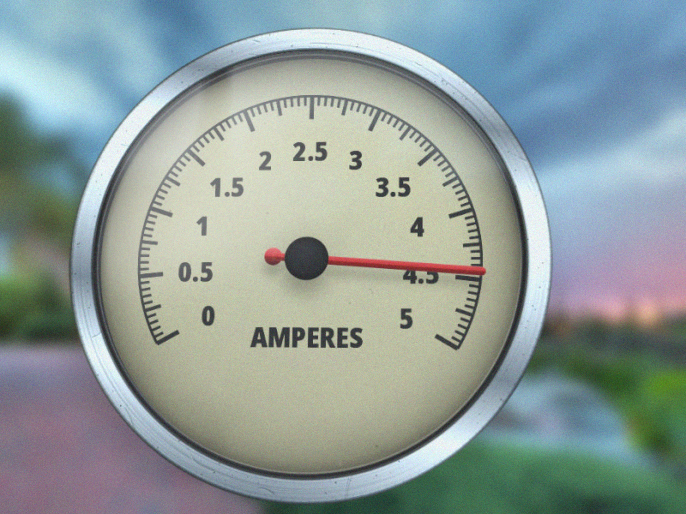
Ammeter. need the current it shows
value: 4.45 A
